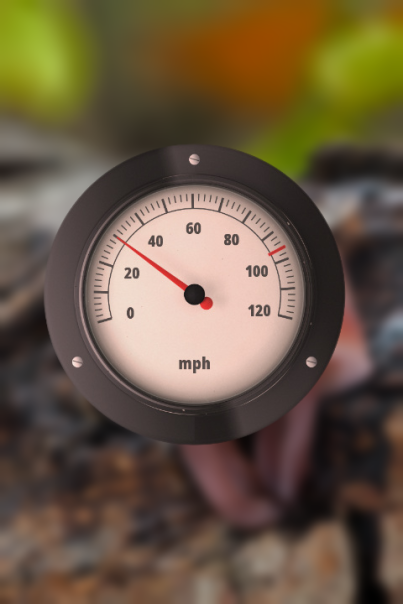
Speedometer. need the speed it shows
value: 30 mph
